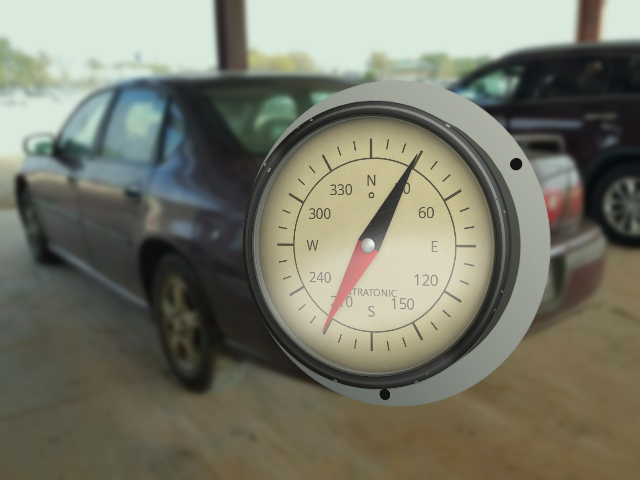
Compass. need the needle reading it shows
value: 210 °
